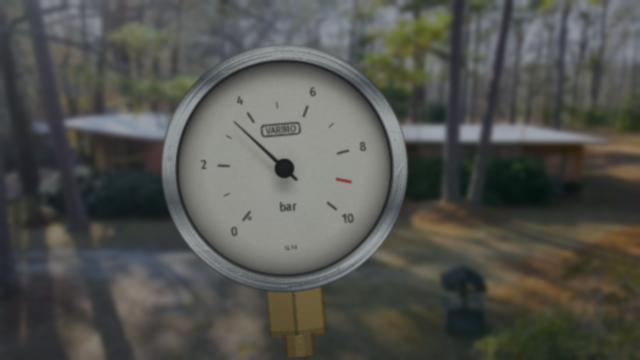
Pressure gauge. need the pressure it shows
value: 3.5 bar
